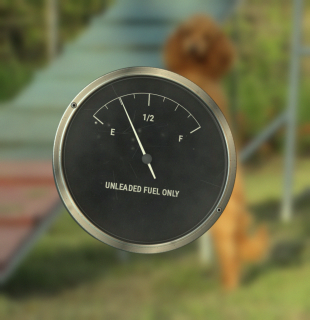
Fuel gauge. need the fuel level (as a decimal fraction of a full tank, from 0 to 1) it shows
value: 0.25
